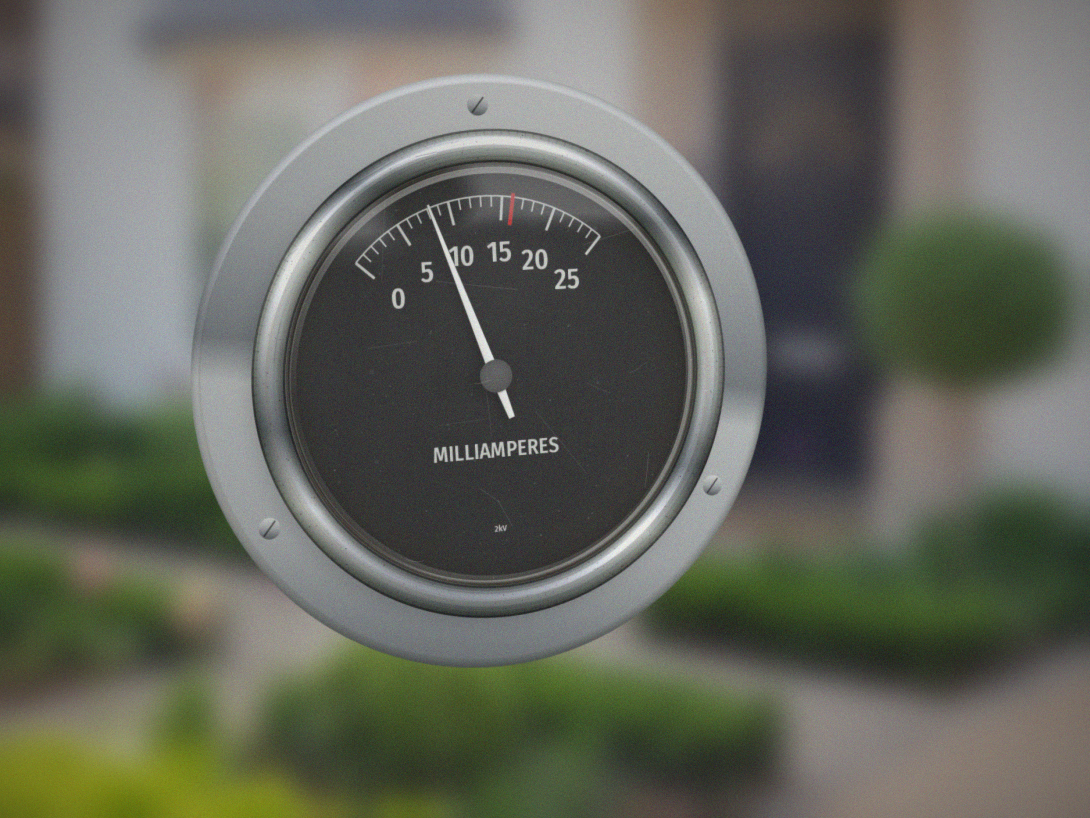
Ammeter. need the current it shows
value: 8 mA
